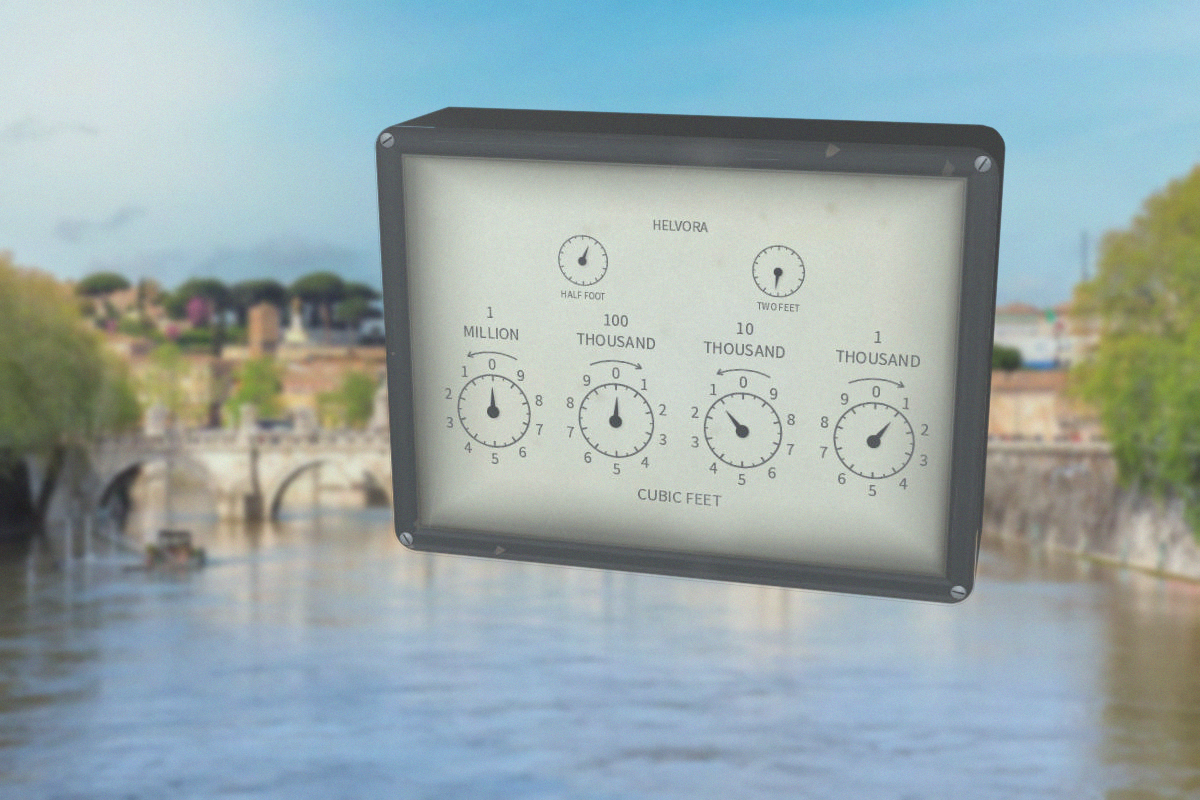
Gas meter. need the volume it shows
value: 1100 ft³
